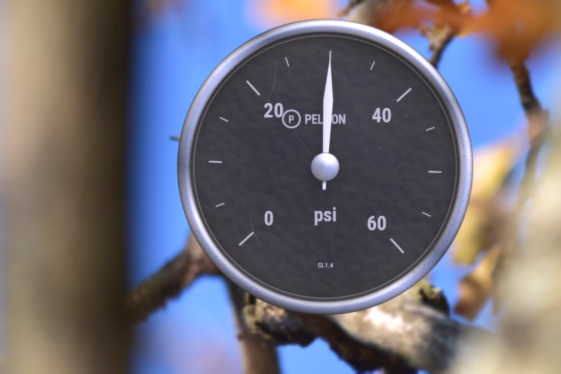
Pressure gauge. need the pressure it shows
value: 30 psi
